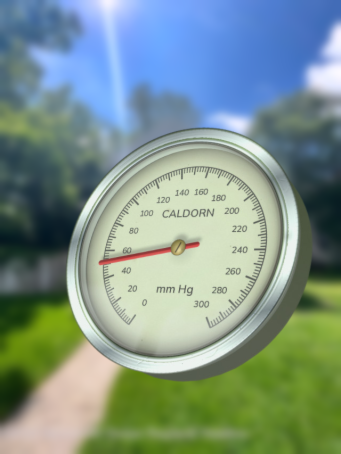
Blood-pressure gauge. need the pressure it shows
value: 50 mmHg
